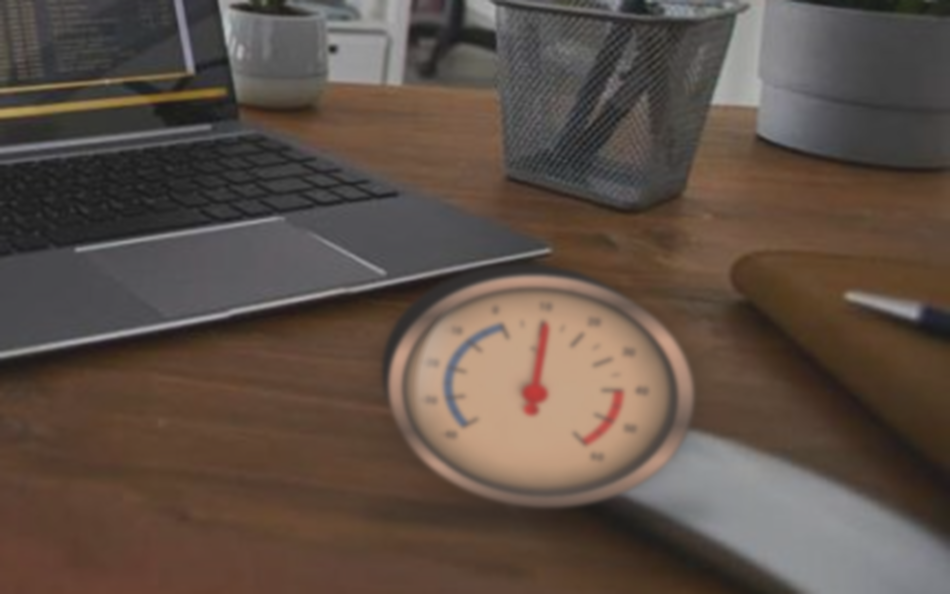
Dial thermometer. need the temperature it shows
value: 10 °C
